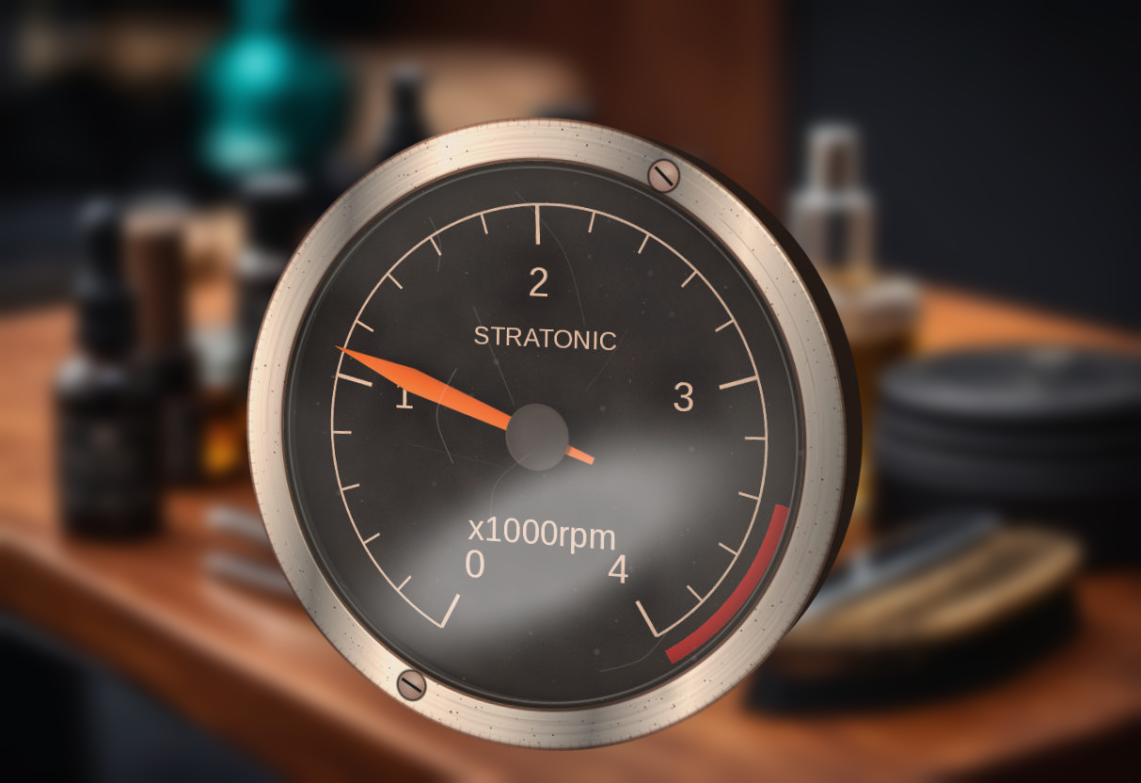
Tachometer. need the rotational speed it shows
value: 1100 rpm
